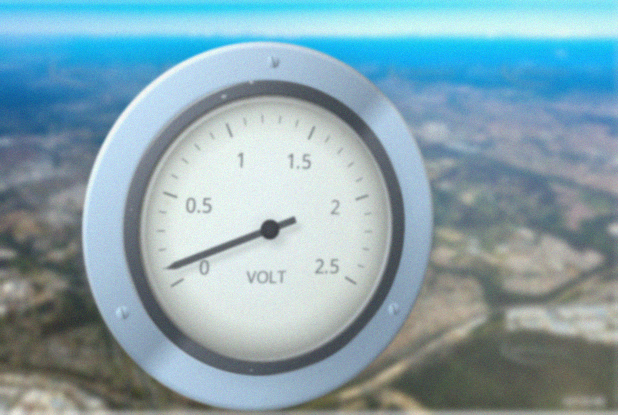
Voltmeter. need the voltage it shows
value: 0.1 V
